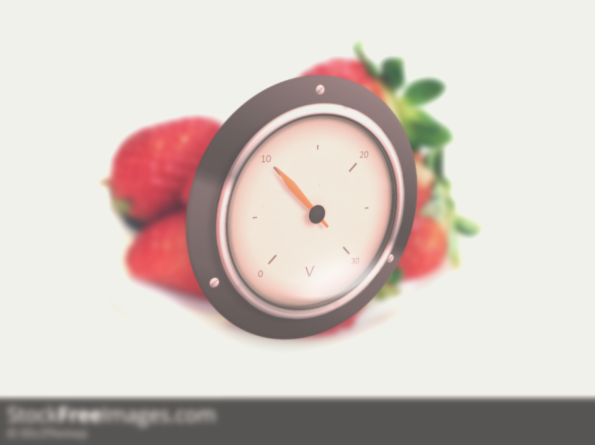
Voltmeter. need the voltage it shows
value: 10 V
